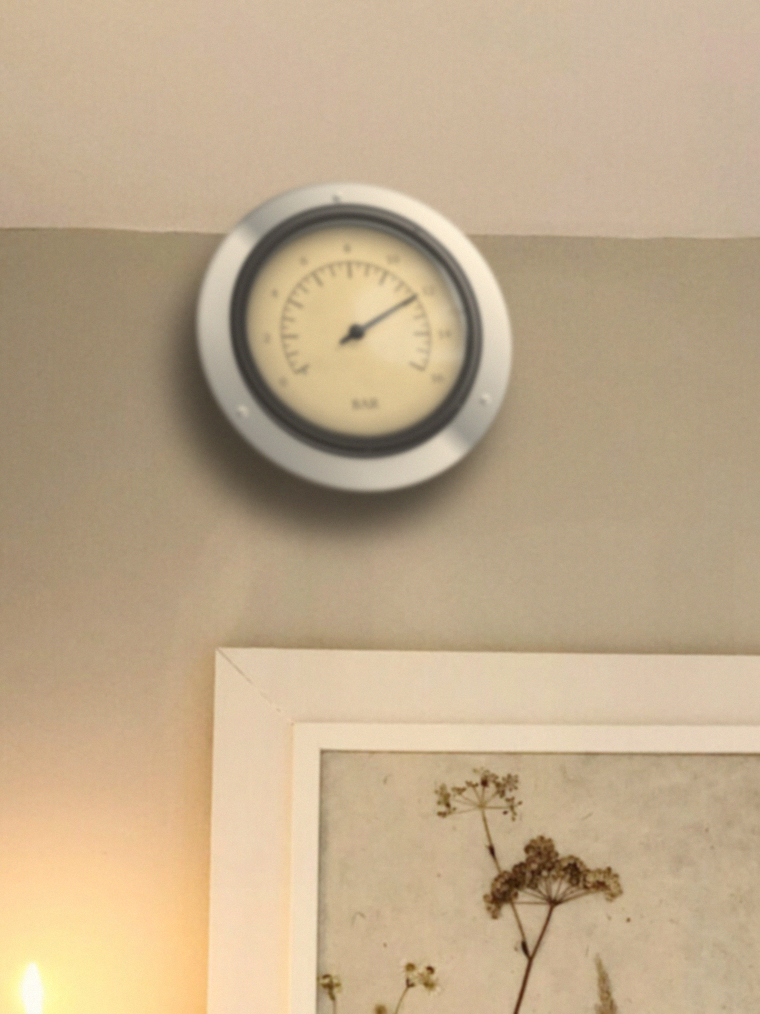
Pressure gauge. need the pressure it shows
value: 12 bar
